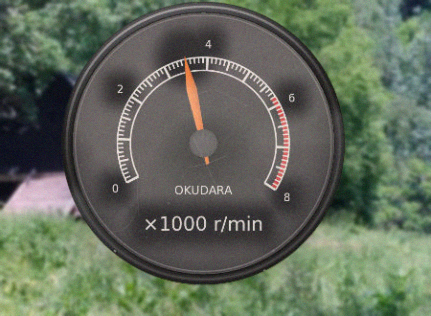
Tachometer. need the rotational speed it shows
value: 3500 rpm
